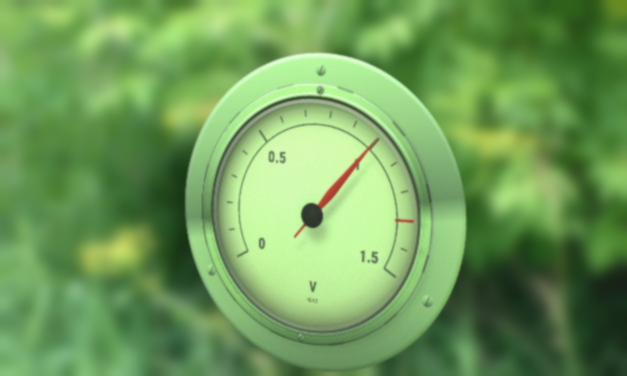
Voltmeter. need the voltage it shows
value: 1 V
